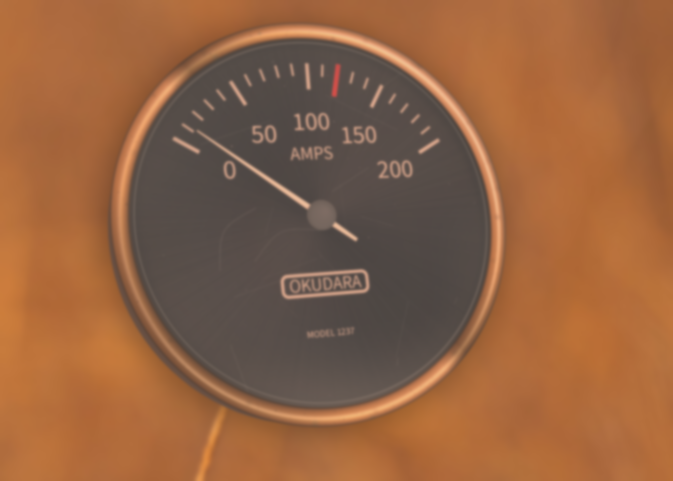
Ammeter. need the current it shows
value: 10 A
